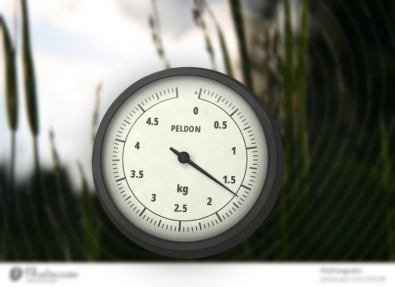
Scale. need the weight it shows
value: 1.65 kg
